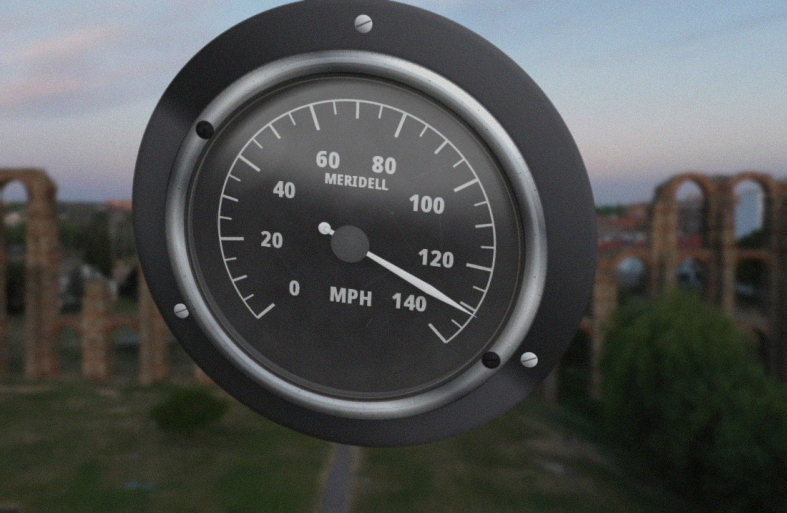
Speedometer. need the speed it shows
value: 130 mph
